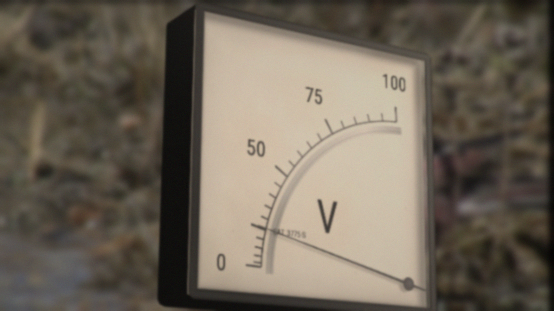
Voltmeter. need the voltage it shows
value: 25 V
